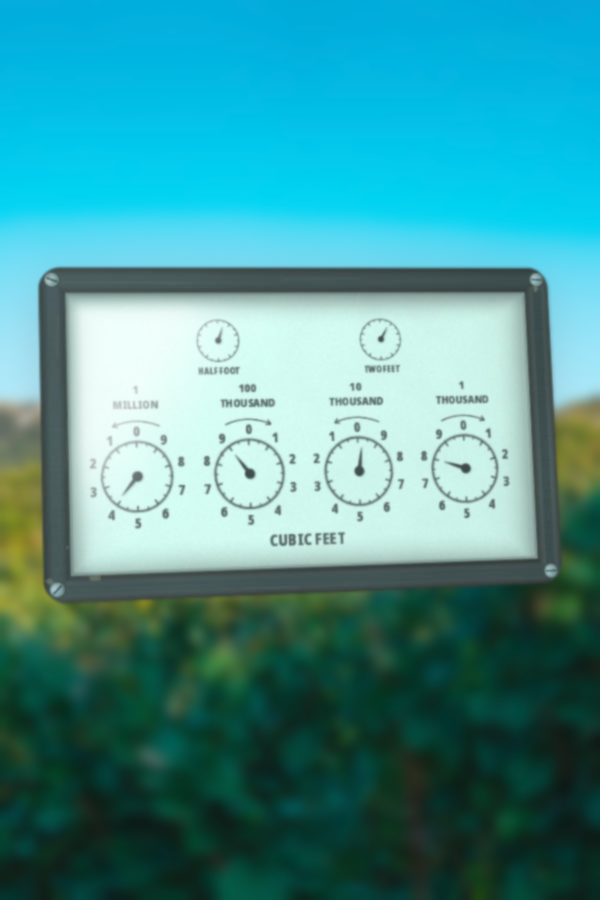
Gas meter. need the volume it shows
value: 389800 ft³
